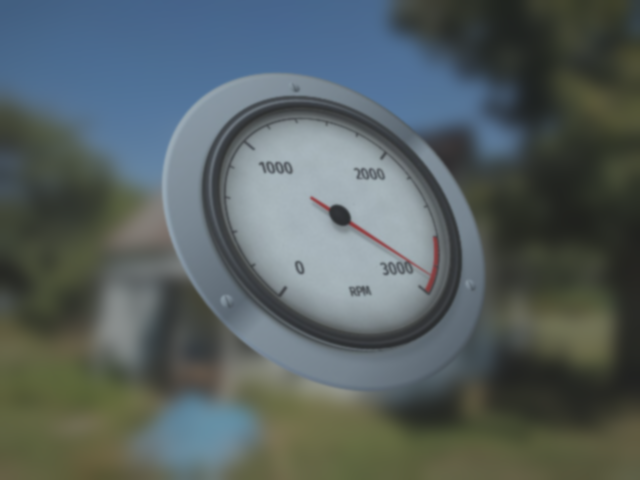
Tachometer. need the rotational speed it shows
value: 2900 rpm
